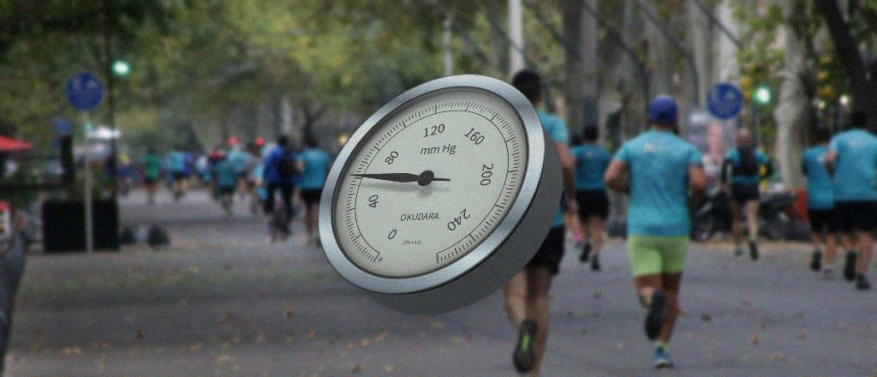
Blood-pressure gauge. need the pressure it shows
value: 60 mmHg
